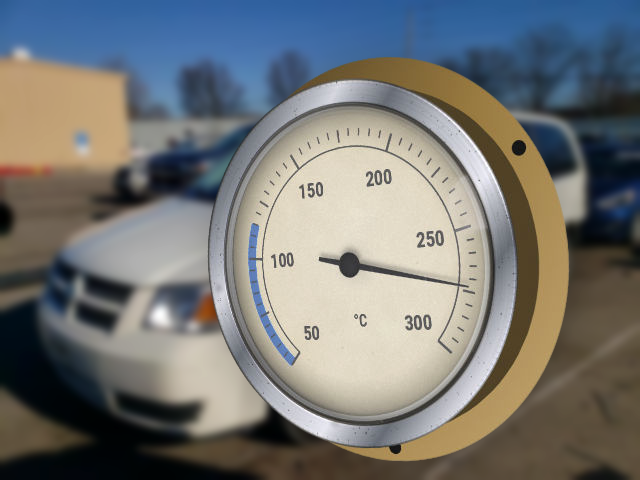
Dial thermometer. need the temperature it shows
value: 272.5 °C
